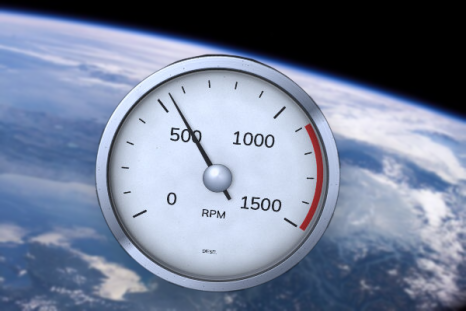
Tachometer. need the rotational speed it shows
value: 550 rpm
